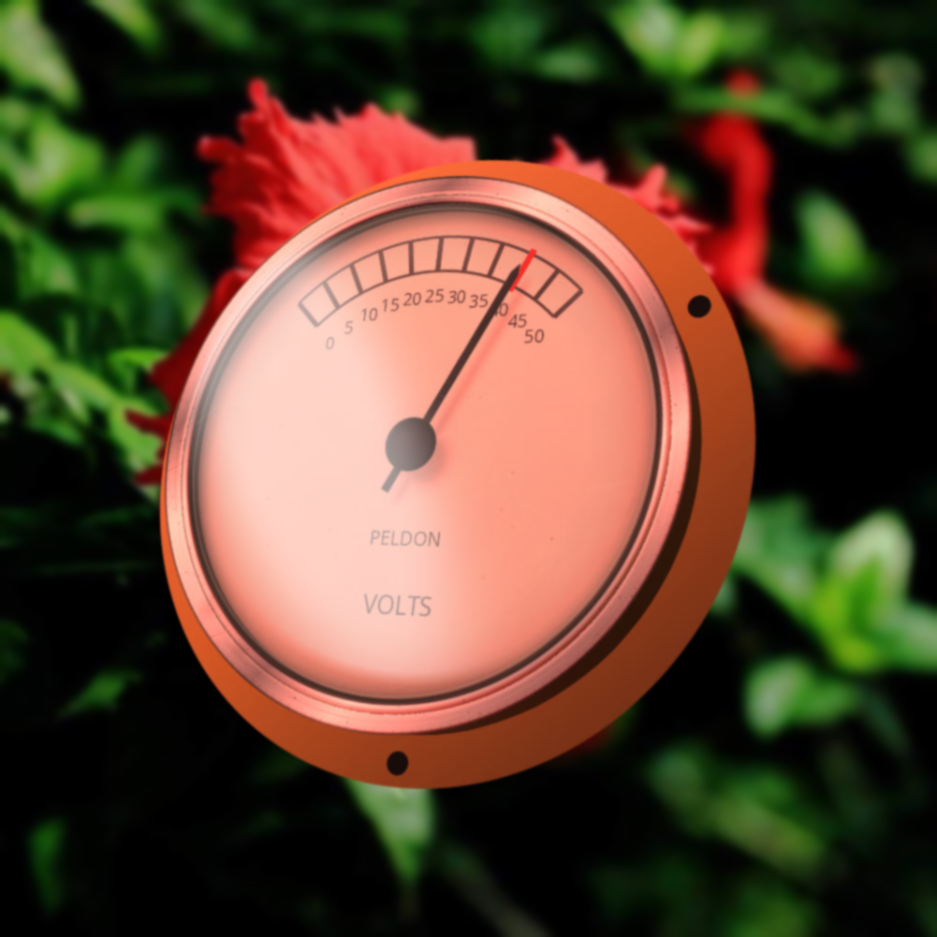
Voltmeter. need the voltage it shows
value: 40 V
